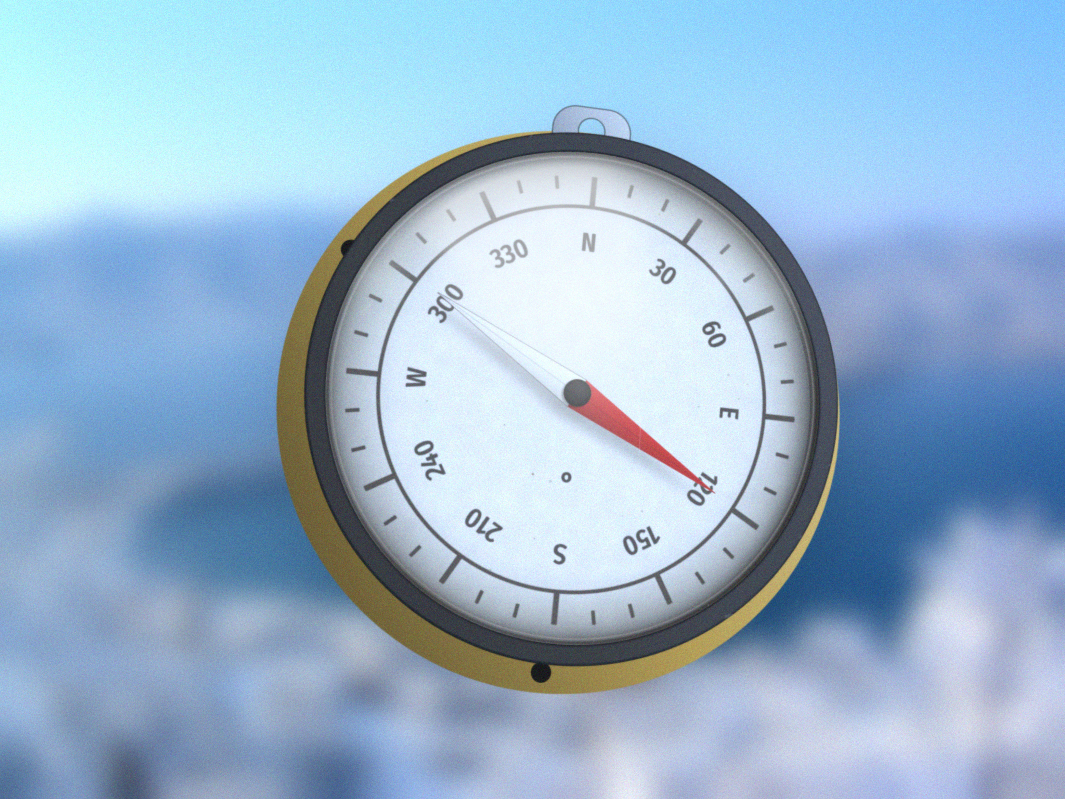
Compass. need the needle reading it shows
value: 120 °
